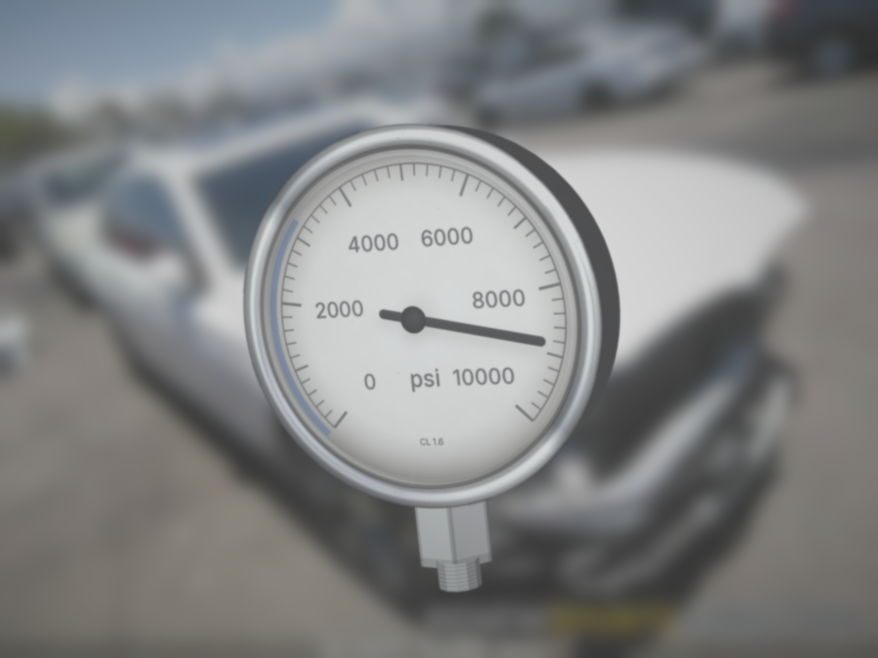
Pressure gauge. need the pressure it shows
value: 8800 psi
